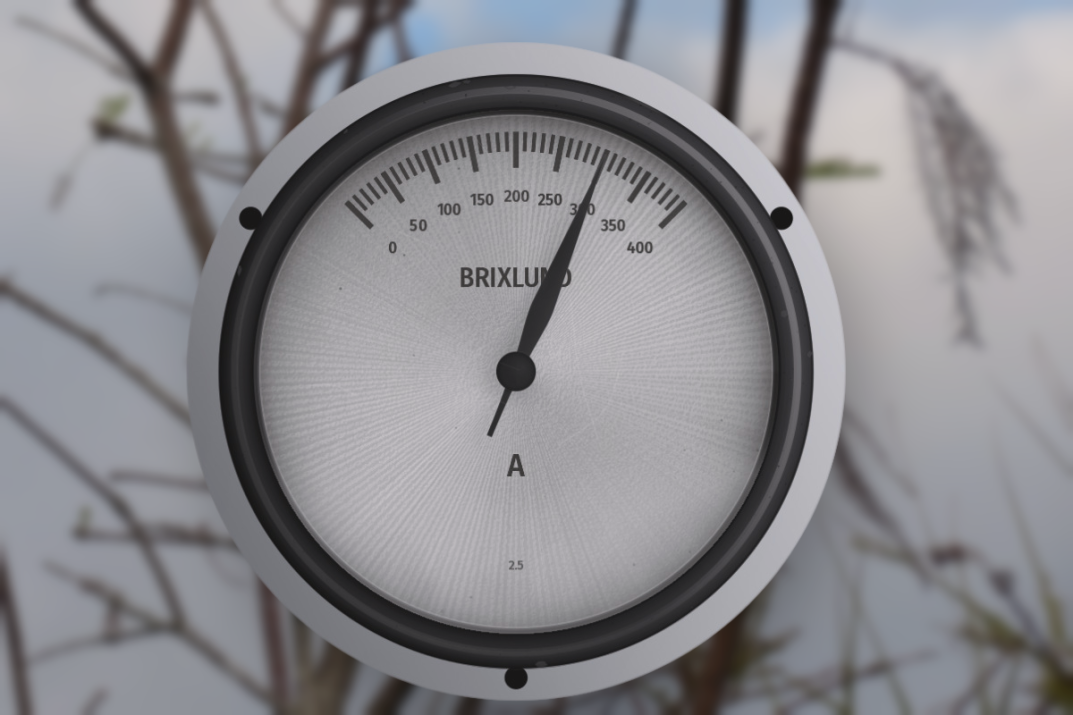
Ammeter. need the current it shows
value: 300 A
